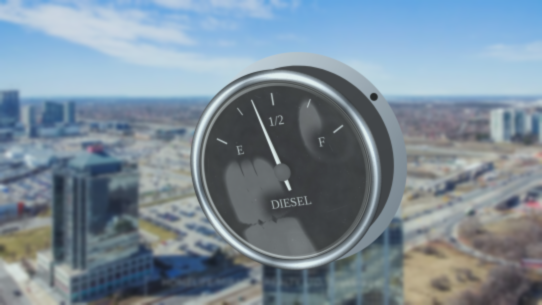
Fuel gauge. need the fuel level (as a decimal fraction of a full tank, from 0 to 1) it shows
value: 0.375
